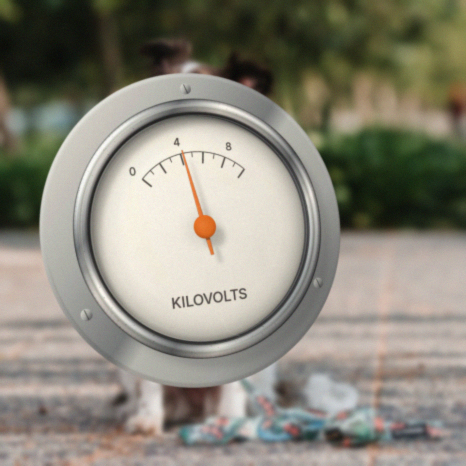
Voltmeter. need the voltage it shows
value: 4 kV
